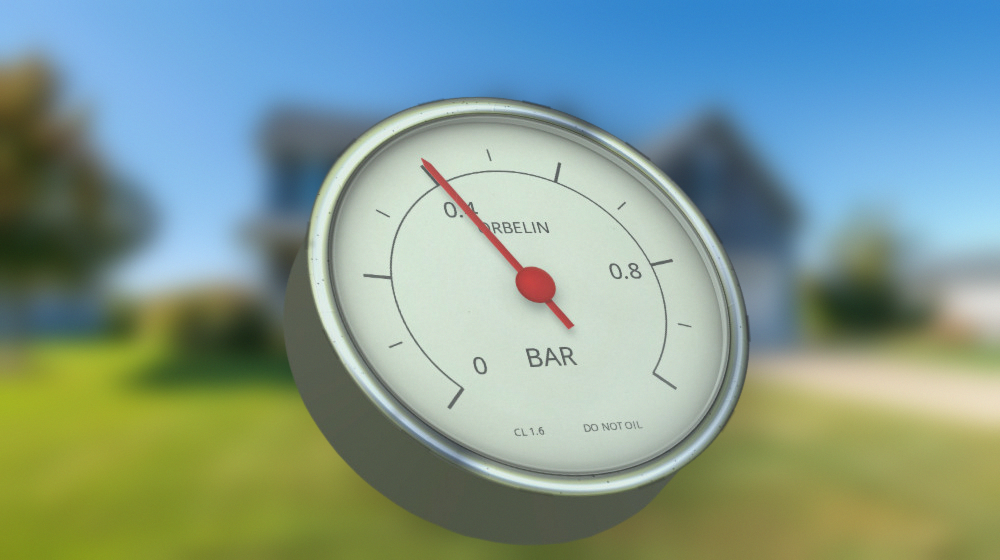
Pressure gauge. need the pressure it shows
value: 0.4 bar
